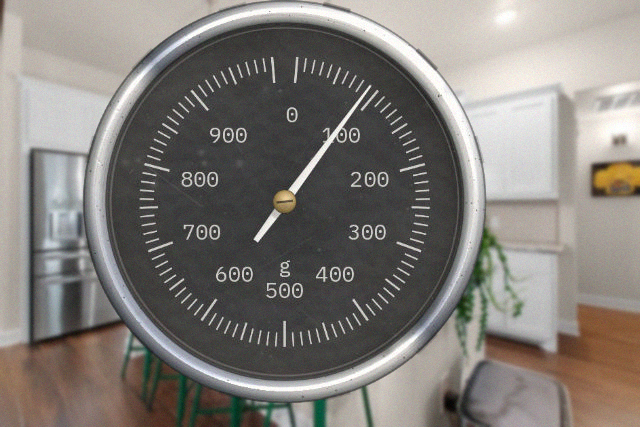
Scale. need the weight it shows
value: 90 g
